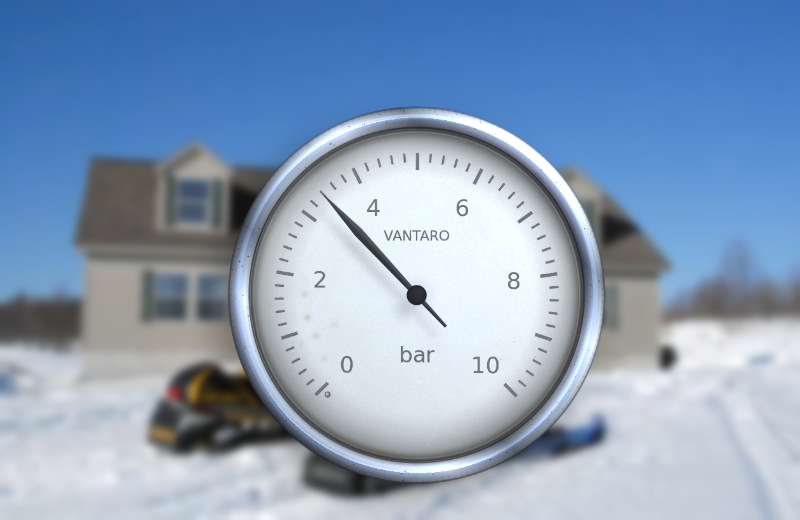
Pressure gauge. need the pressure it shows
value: 3.4 bar
